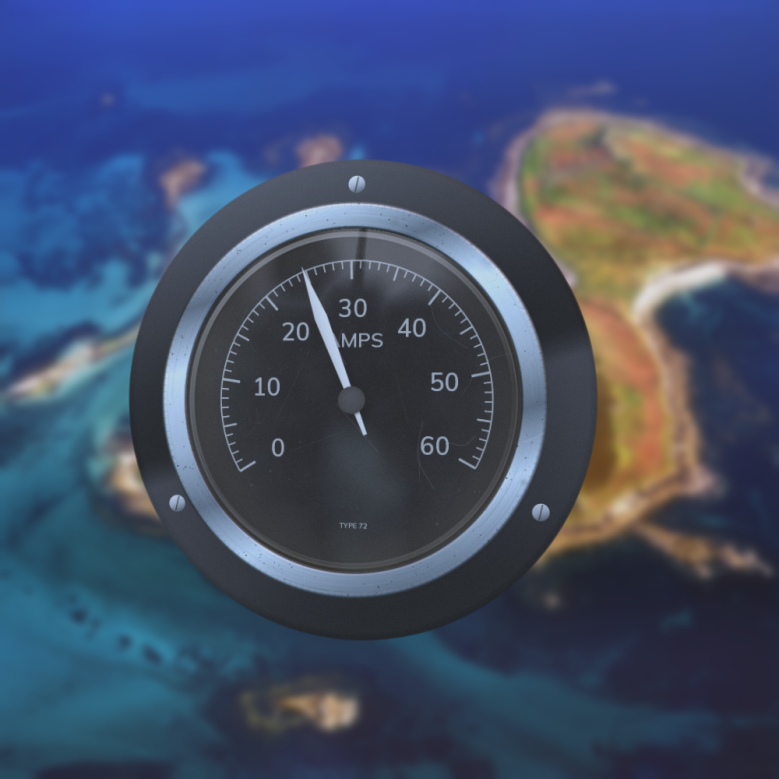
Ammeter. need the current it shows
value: 25 A
